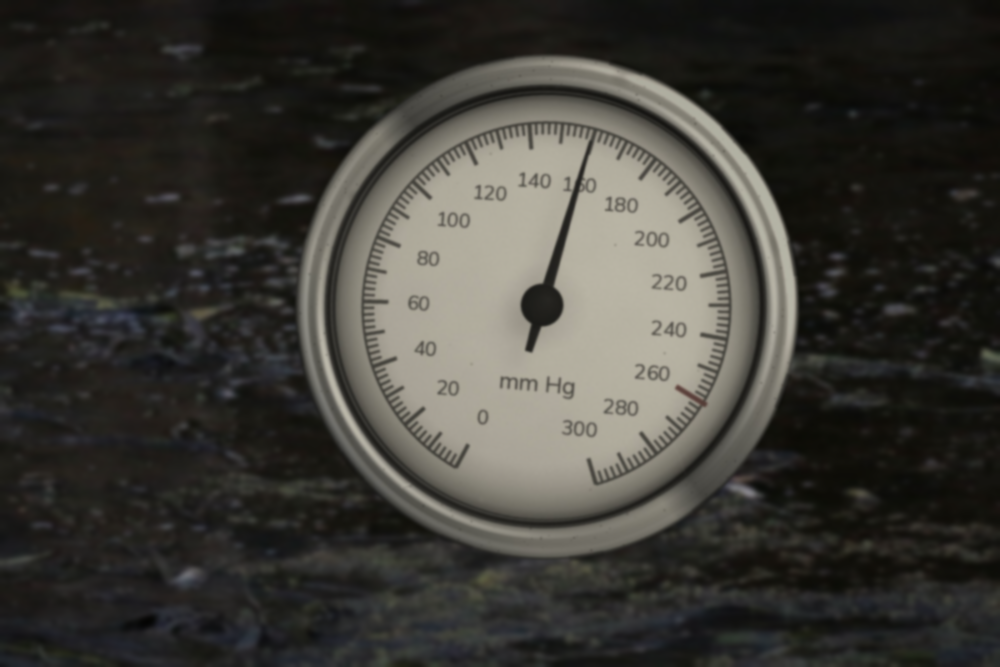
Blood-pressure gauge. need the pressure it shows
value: 160 mmHg
